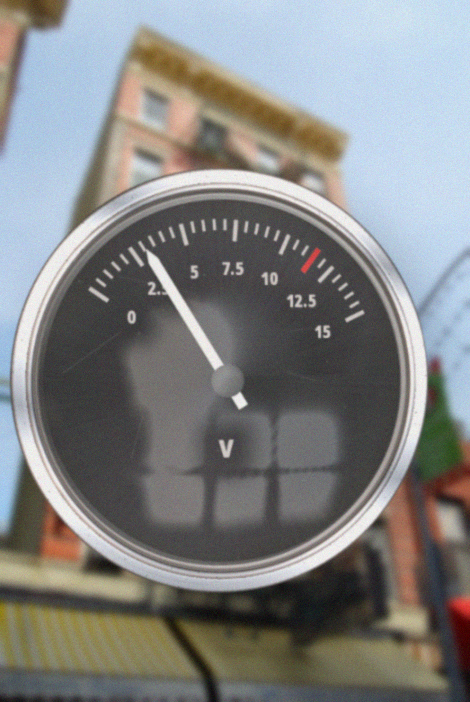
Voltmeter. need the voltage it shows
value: 3 V
